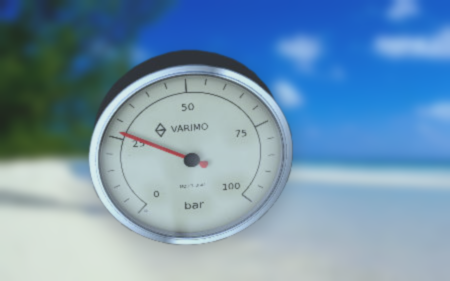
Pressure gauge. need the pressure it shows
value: 27.5 bar
